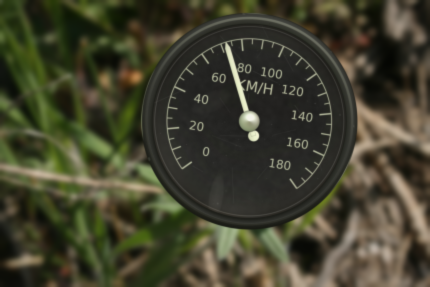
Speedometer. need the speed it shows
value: 72.5 km/h
